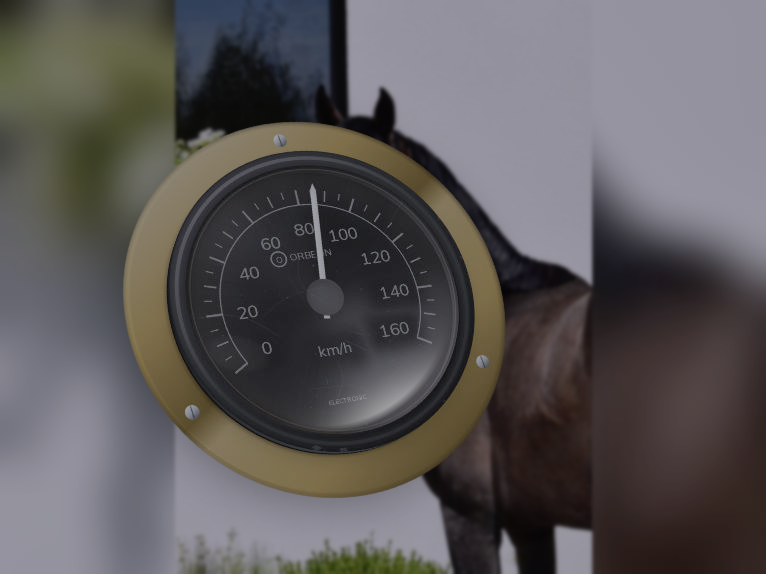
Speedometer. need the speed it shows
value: 85 km/h
